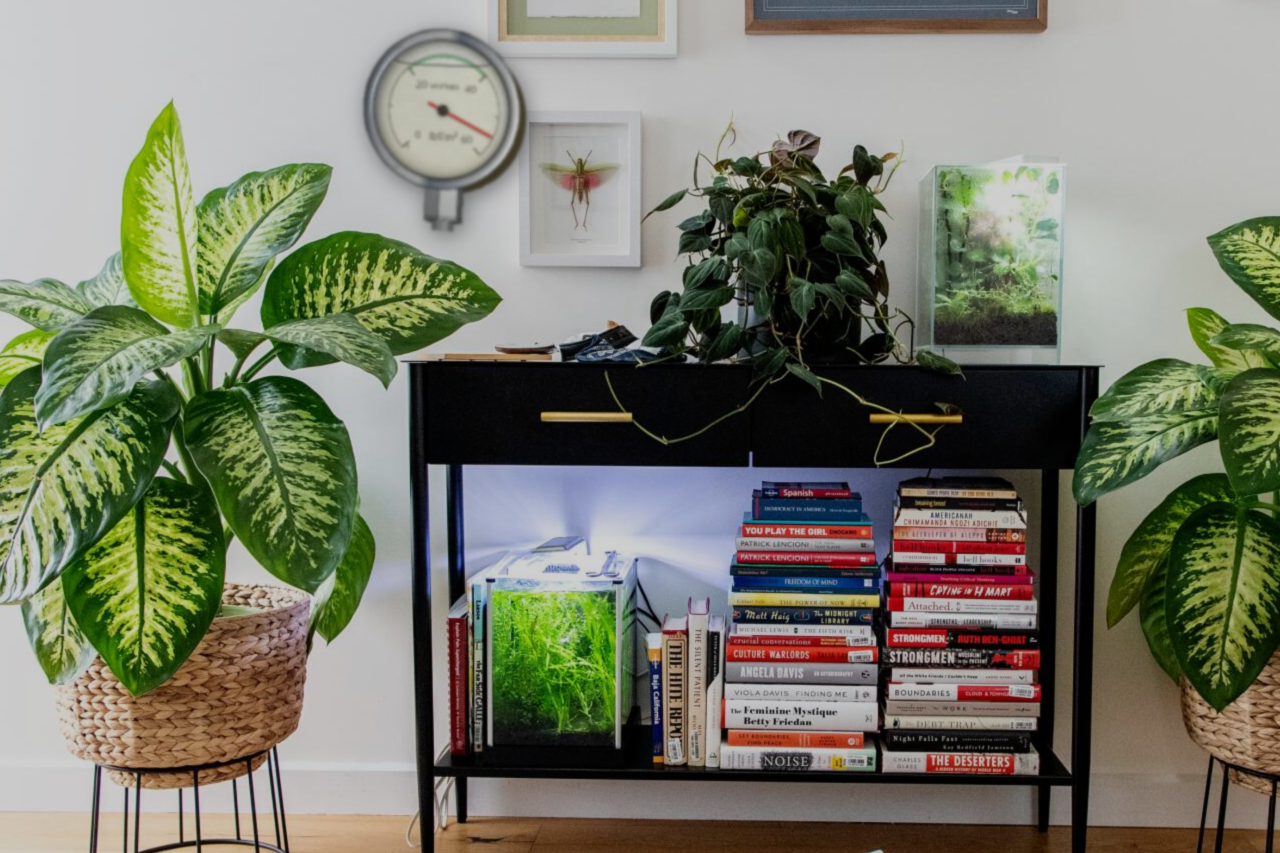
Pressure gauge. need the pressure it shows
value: 55 psi
